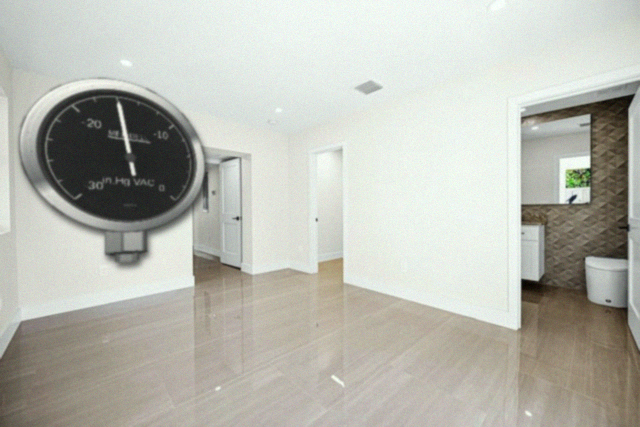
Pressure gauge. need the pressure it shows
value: -16 inHg
